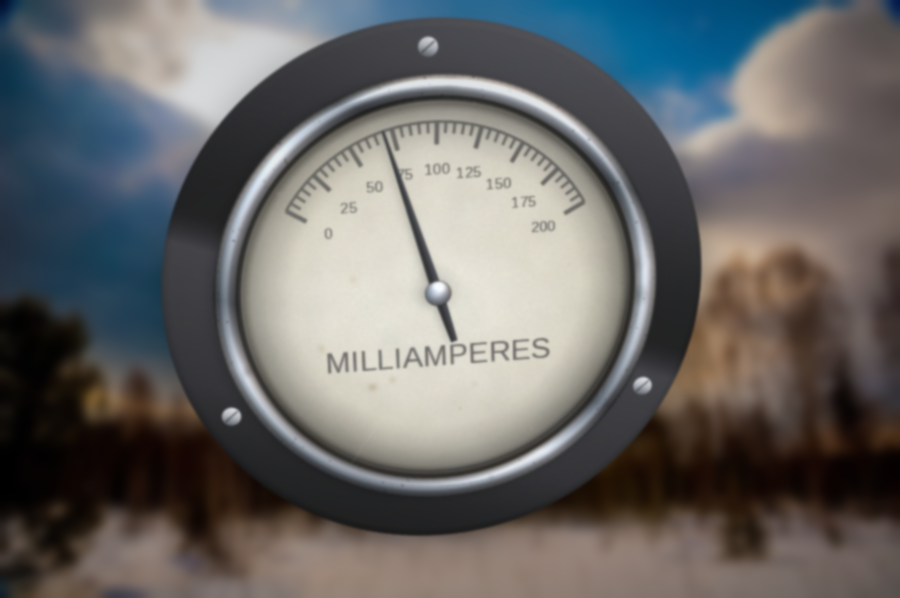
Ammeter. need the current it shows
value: 70 mA
